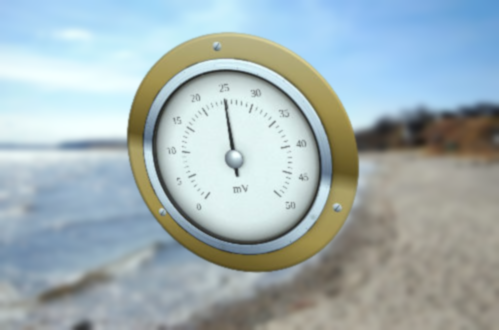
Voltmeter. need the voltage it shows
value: 25 mV
